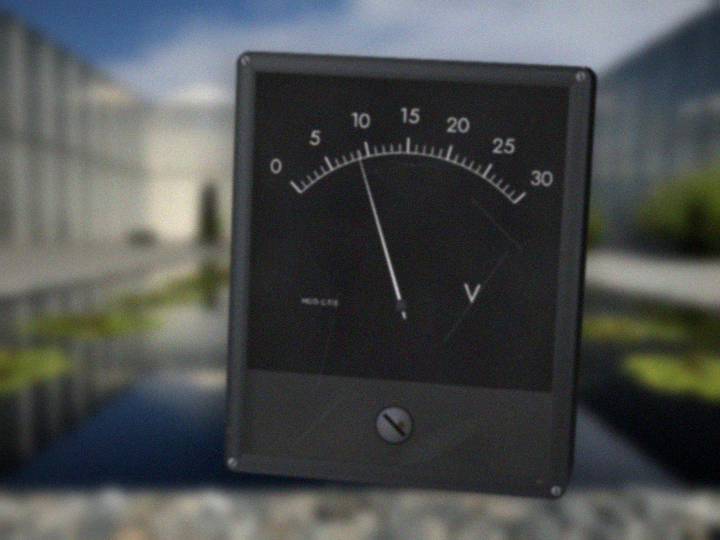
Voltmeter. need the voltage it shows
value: 9 V
